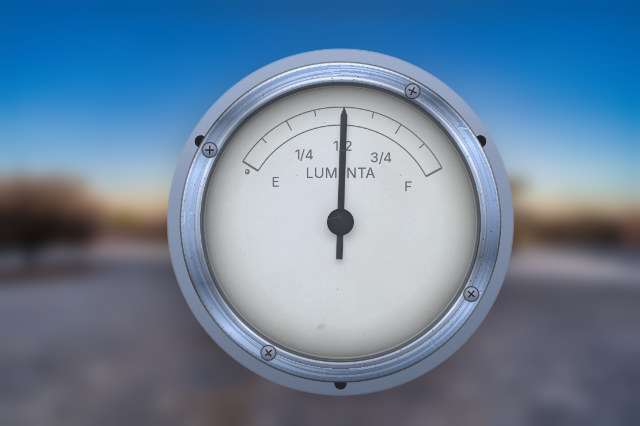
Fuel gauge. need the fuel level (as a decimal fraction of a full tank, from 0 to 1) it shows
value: 0.5
